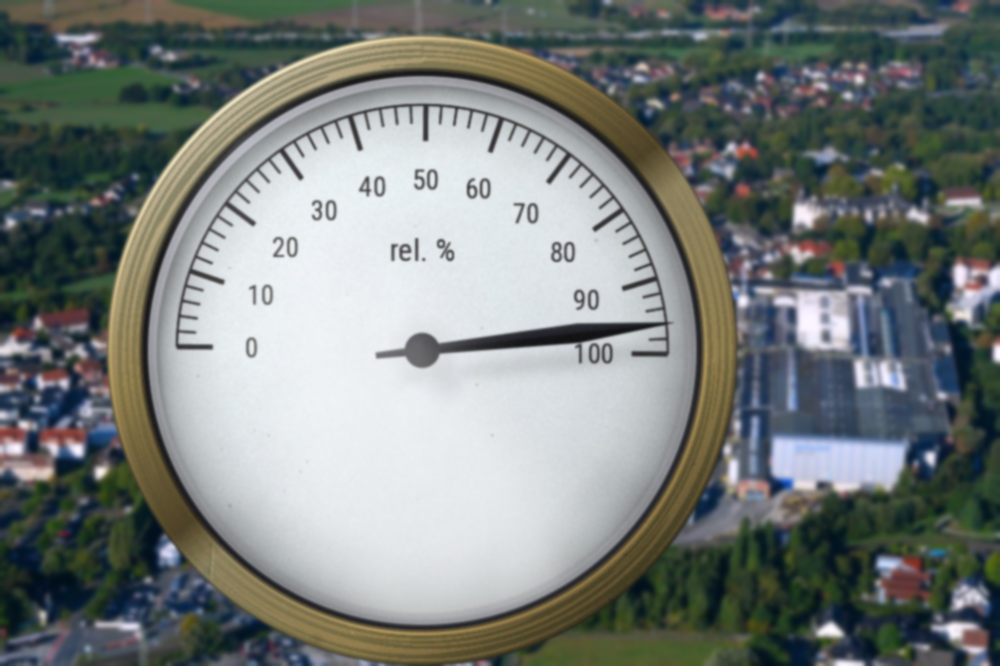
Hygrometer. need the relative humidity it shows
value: 96 %
